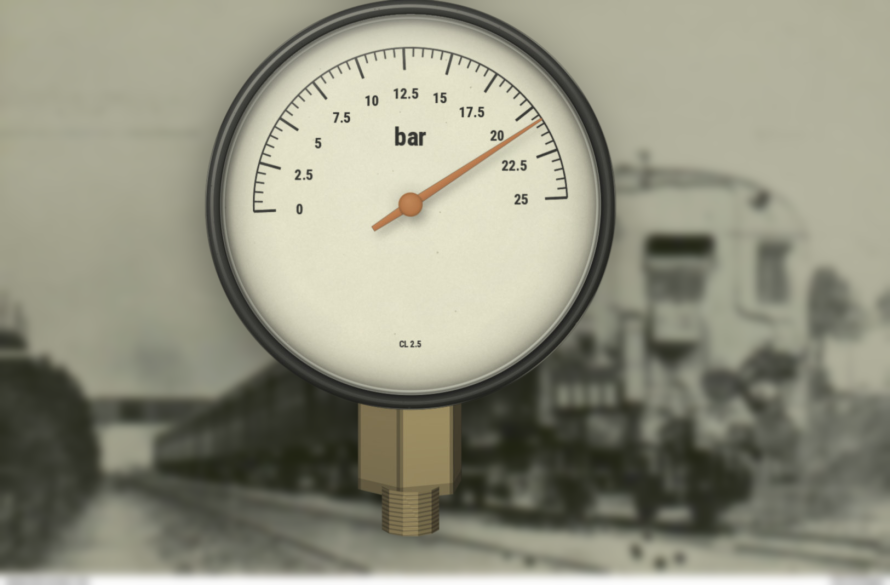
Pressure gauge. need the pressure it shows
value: 20.75 bar
